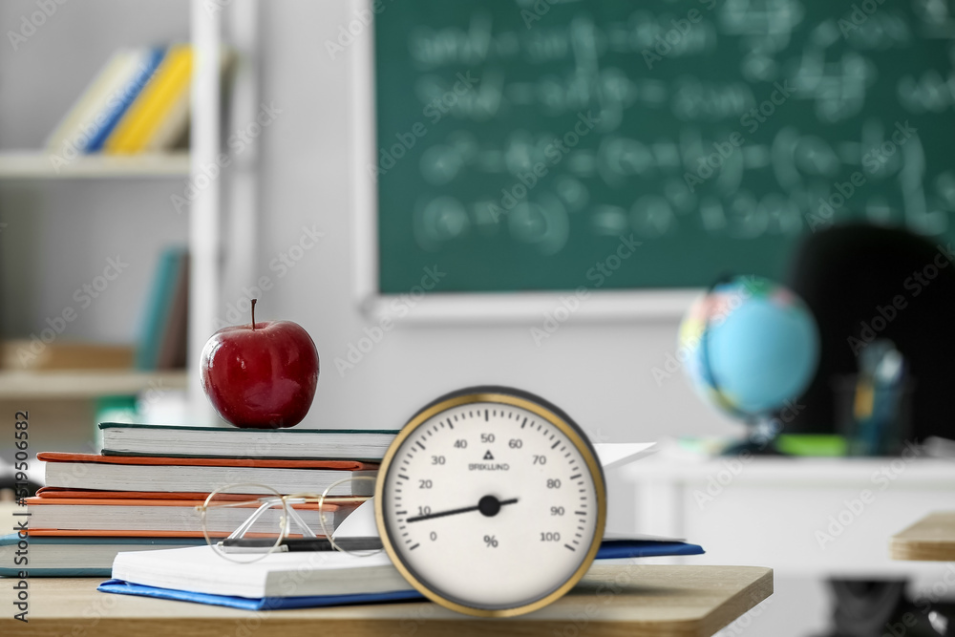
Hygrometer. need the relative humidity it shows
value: 8 %
